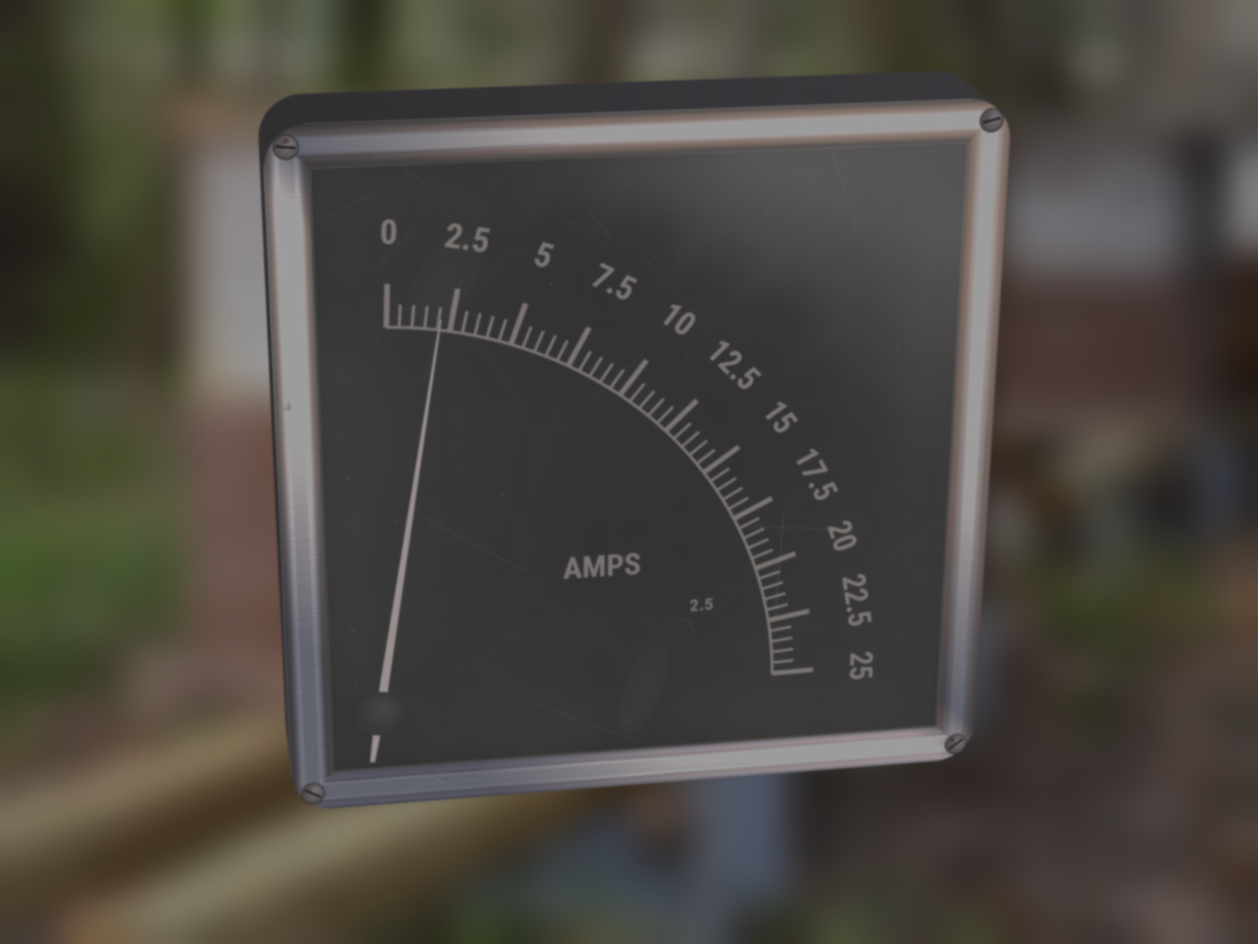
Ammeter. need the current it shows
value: 2 A
